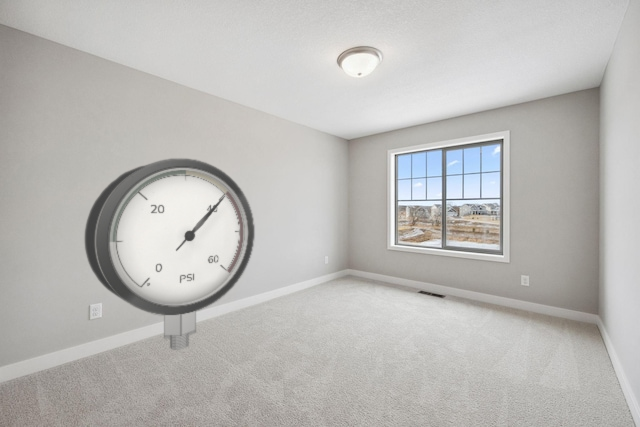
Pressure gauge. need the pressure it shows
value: 40 psi
